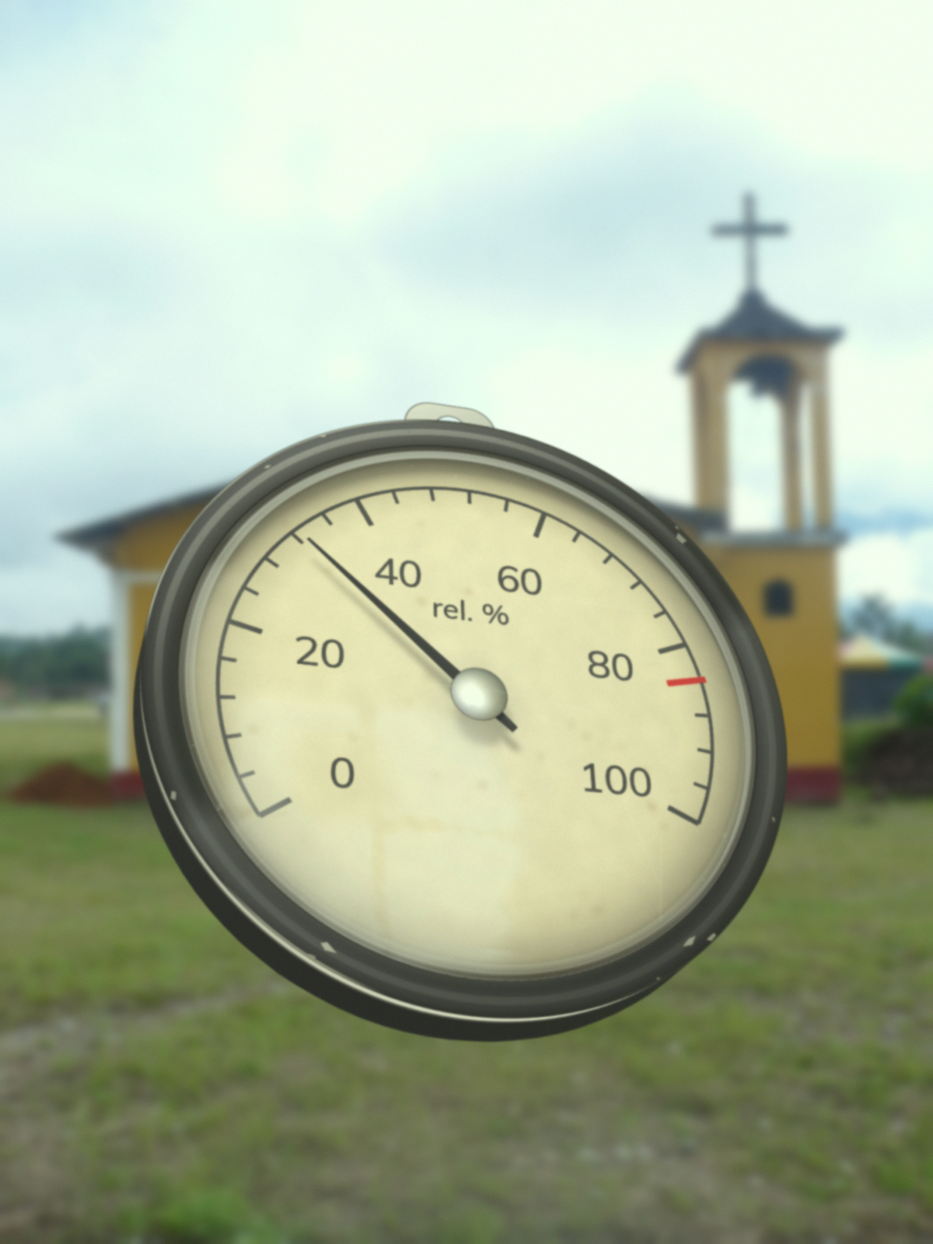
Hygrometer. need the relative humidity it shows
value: 32 %
